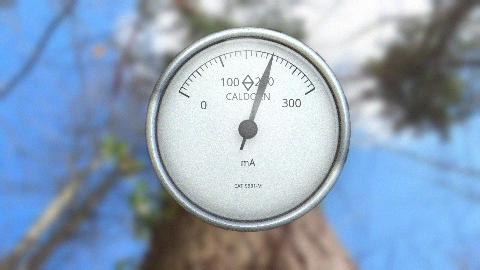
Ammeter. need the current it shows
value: 200 mA
